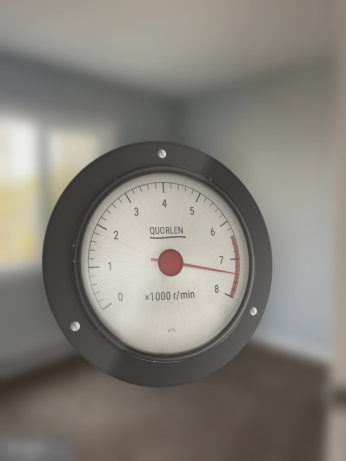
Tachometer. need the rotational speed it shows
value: 7400 rpm
